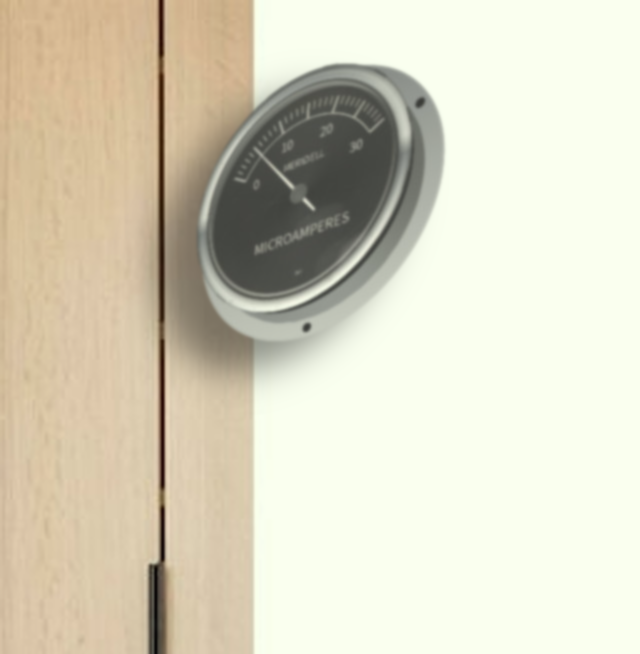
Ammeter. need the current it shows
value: 5 µA
